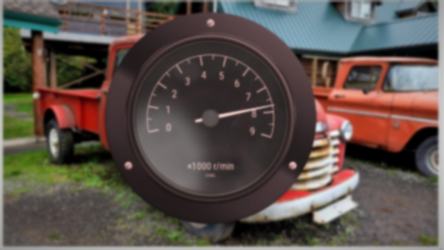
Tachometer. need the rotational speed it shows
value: 7750 rpm
